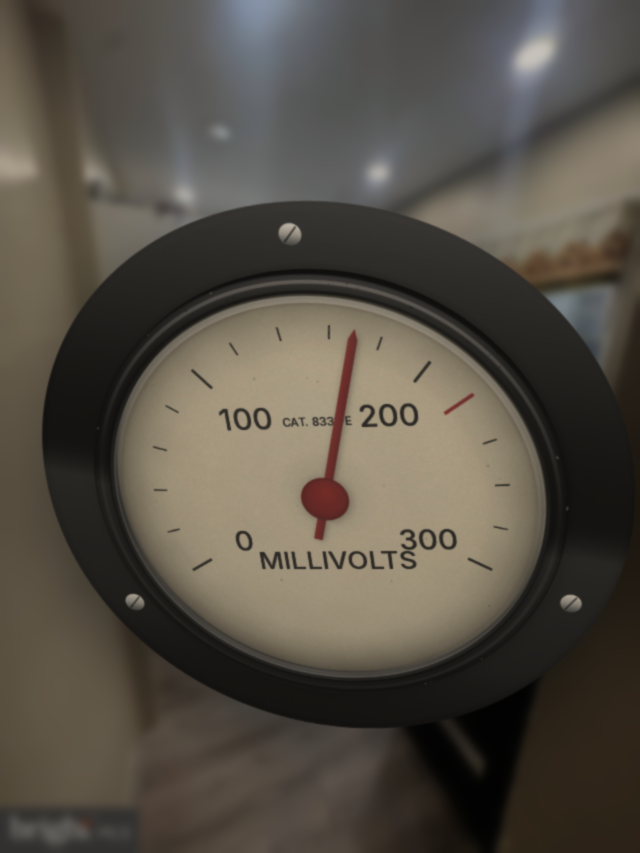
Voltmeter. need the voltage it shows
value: 170 mV
